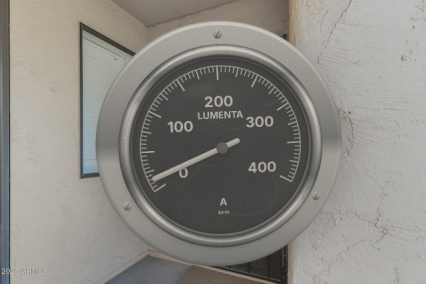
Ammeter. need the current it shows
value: 15 A
